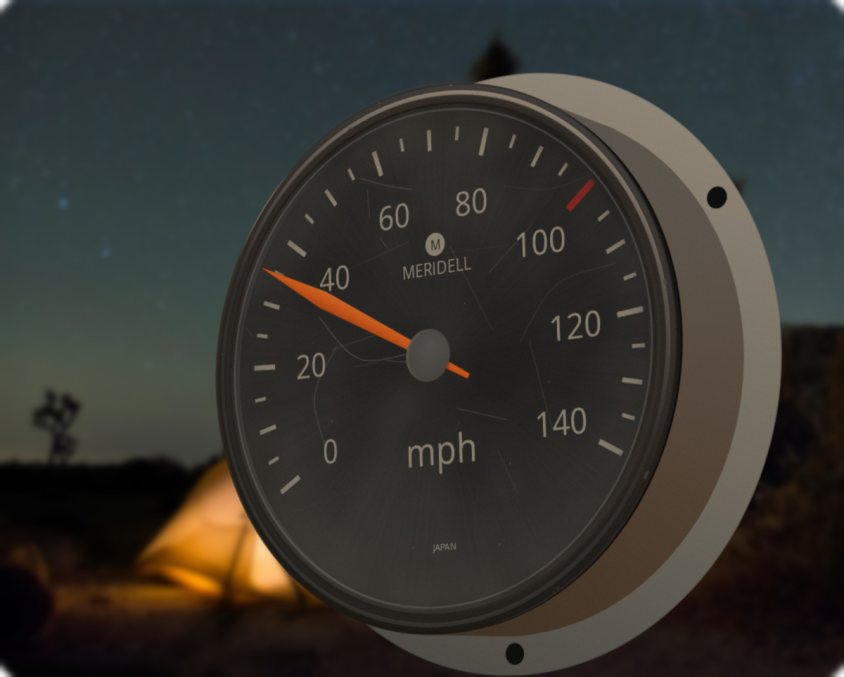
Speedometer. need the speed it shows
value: 35 mph
